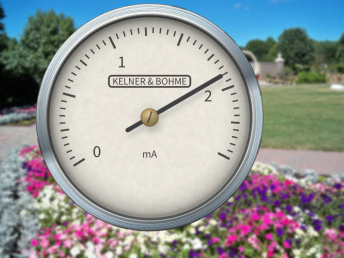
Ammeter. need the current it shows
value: 1.9 mA
